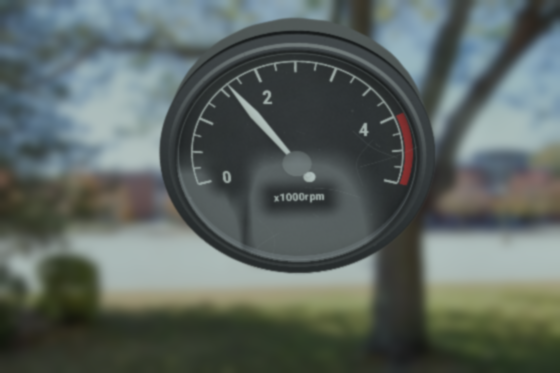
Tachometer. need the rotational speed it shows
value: 1625 rpm
